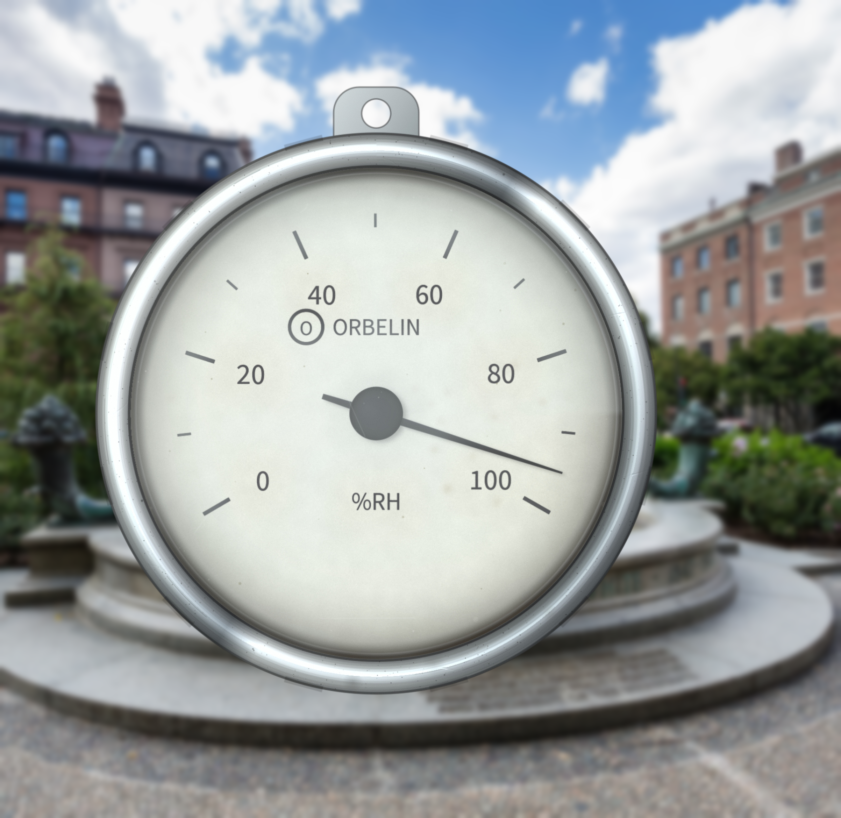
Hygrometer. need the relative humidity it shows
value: 95 %
